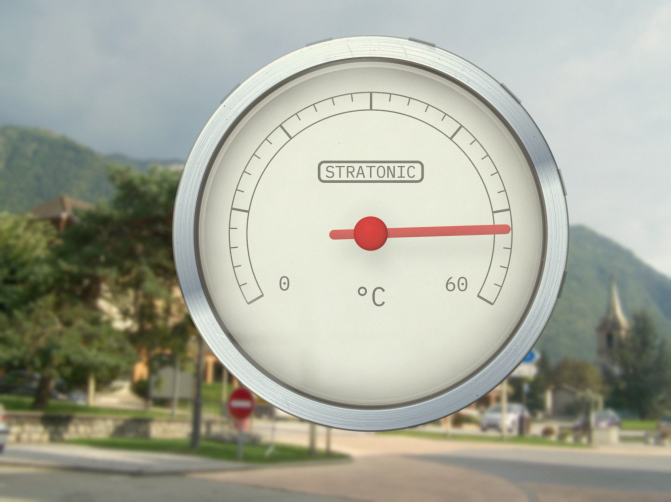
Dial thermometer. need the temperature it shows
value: 52 °C
